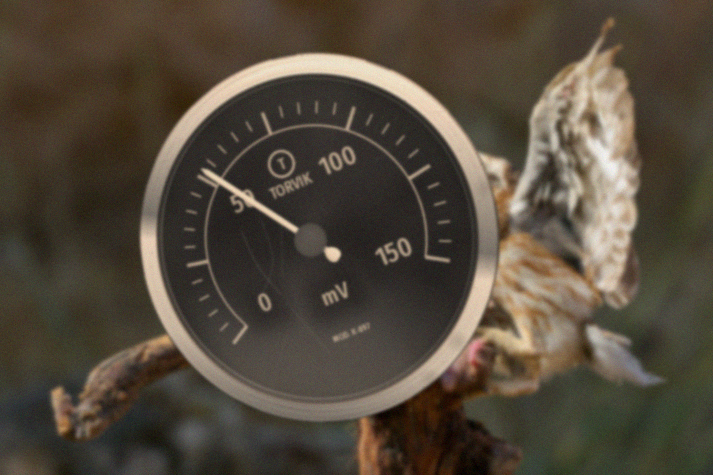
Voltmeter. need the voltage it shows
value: 52.5 mV
